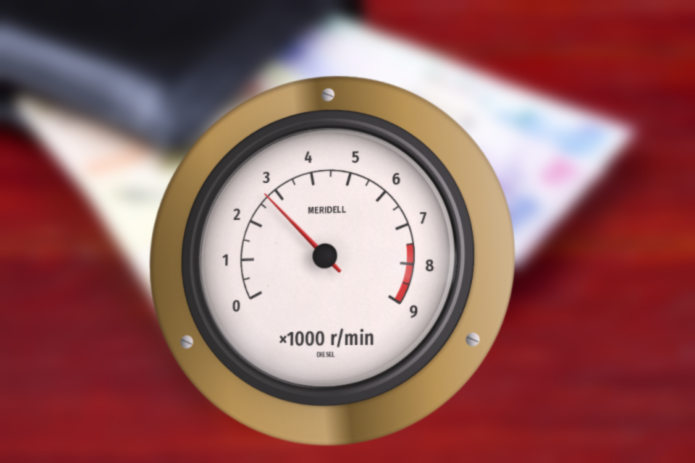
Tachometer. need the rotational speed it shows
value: 2750 rpm
